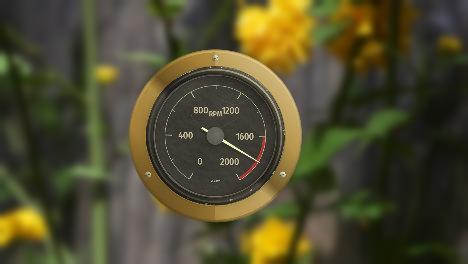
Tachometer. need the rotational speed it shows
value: 1800 rpm
